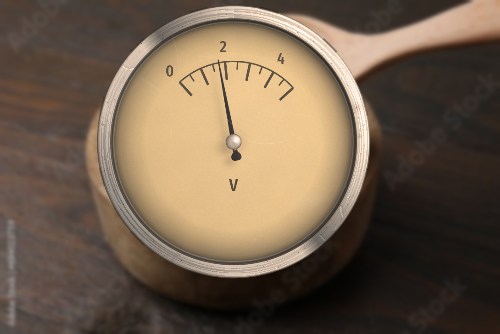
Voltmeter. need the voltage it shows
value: 1.75 V
